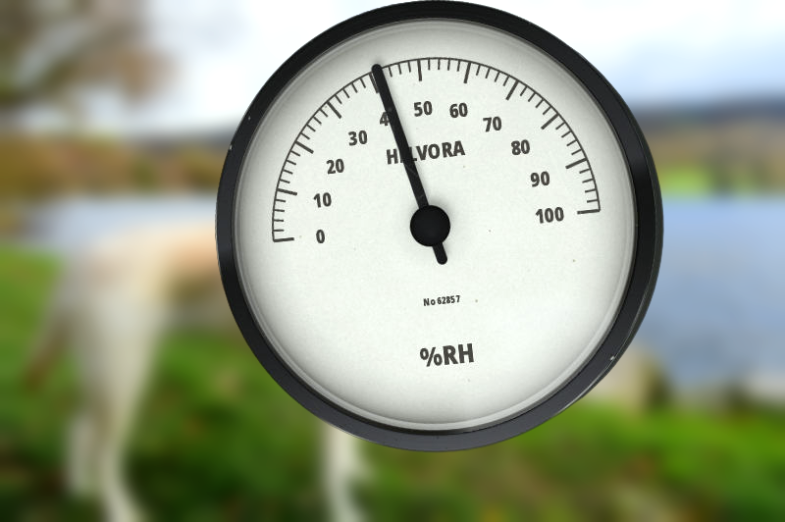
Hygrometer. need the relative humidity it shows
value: 42 %
